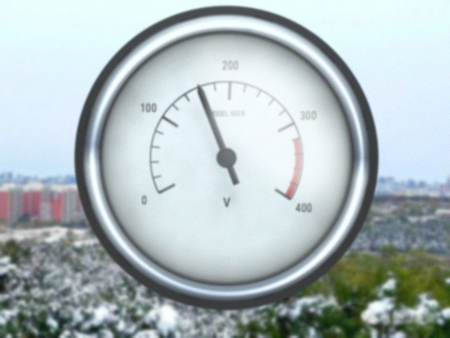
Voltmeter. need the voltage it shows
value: 160 V
